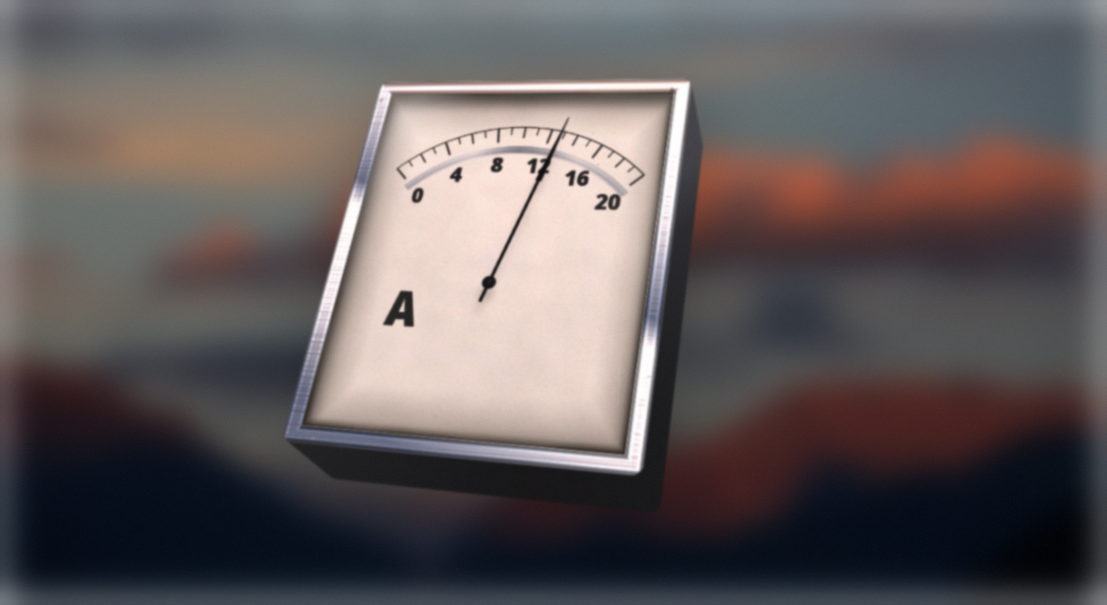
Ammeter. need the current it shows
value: 13 A
